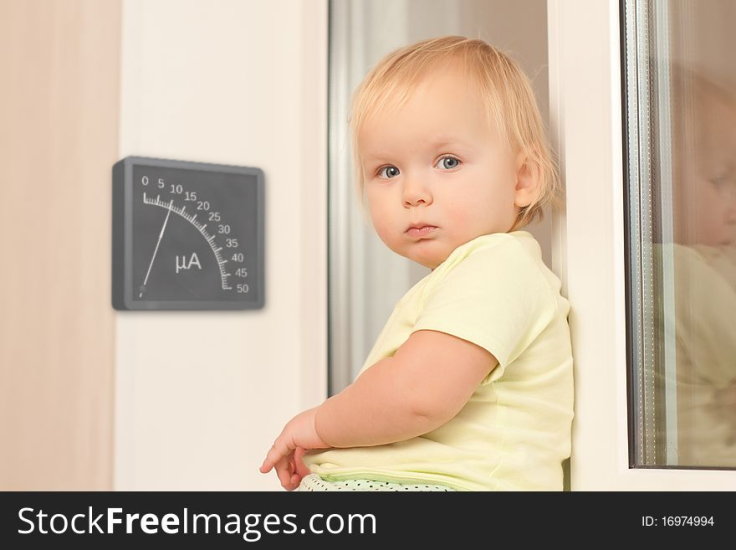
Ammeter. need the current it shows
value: 10 µA
